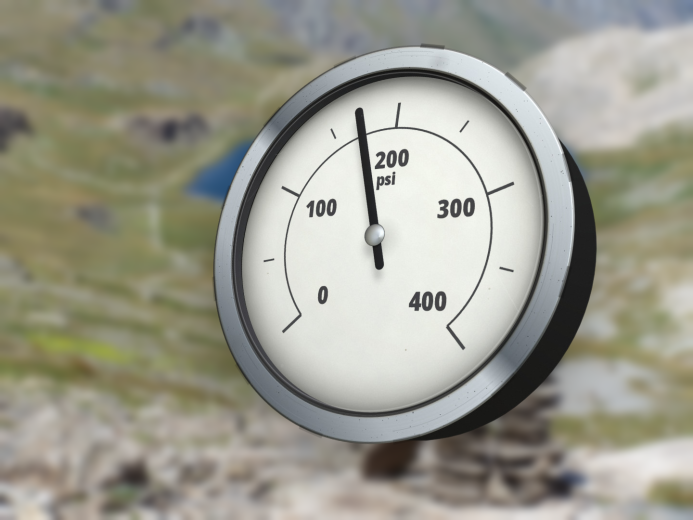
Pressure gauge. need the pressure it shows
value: 175 psi
